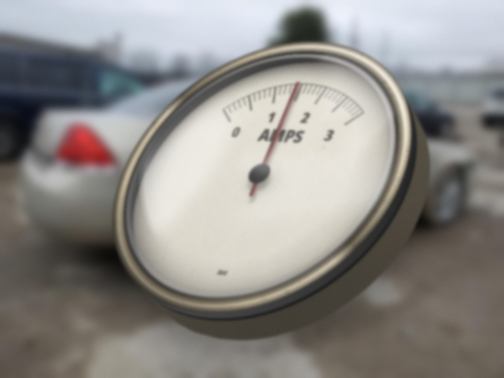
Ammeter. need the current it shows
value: 1.5 A
